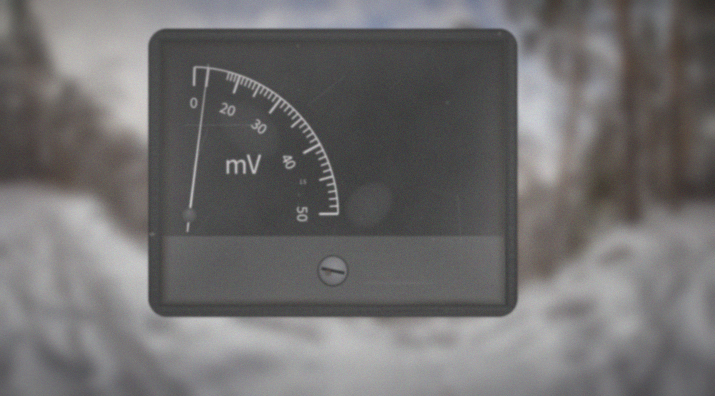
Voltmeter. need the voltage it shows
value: 10 mV
